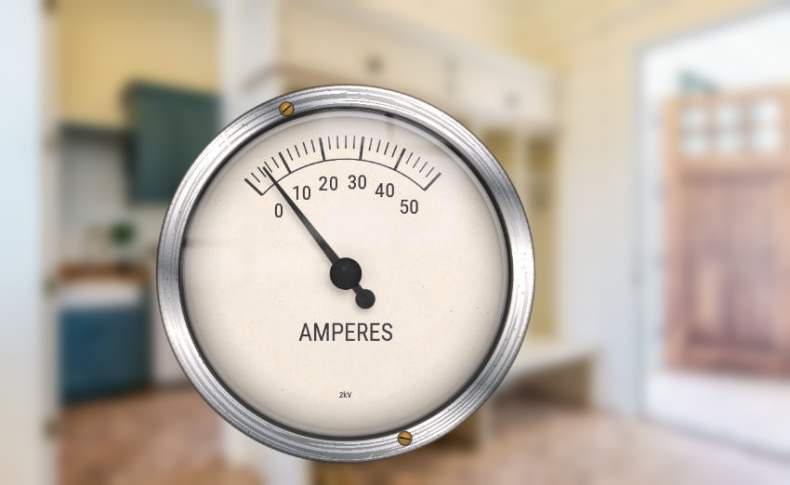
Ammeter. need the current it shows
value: 5 A
